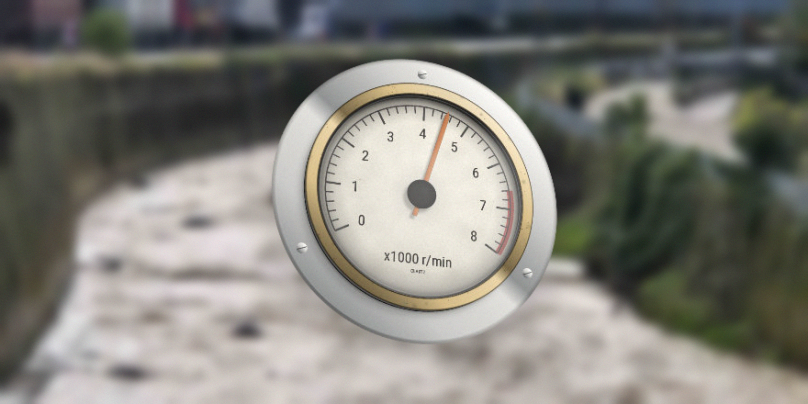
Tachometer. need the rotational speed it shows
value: 4500 rpm
